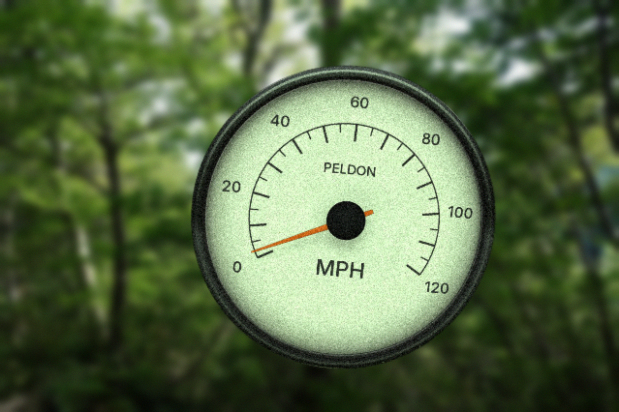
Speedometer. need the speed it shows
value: 2.5 mph
